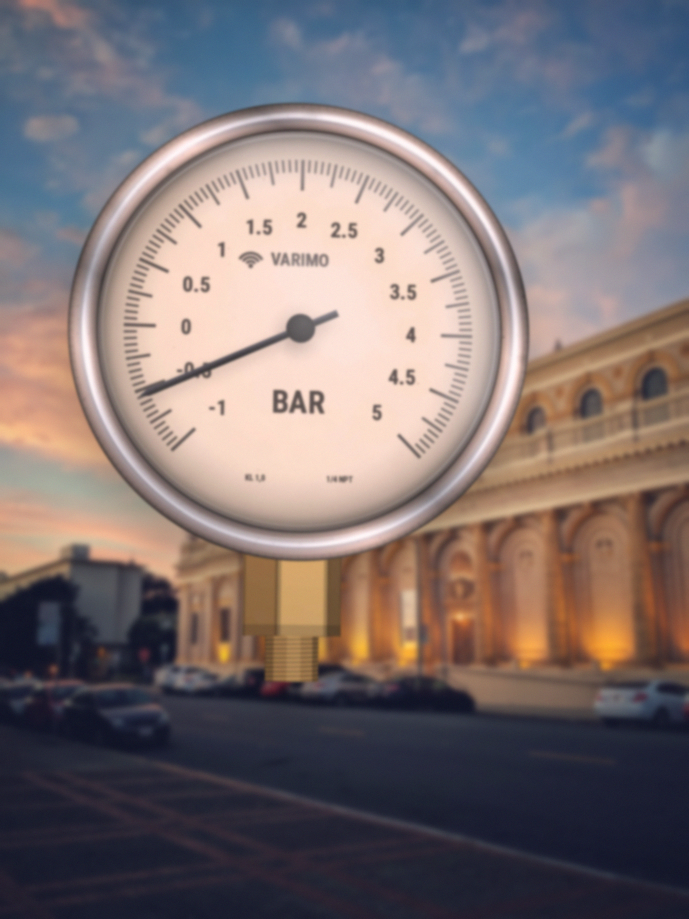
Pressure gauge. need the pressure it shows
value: -0.55 bar
